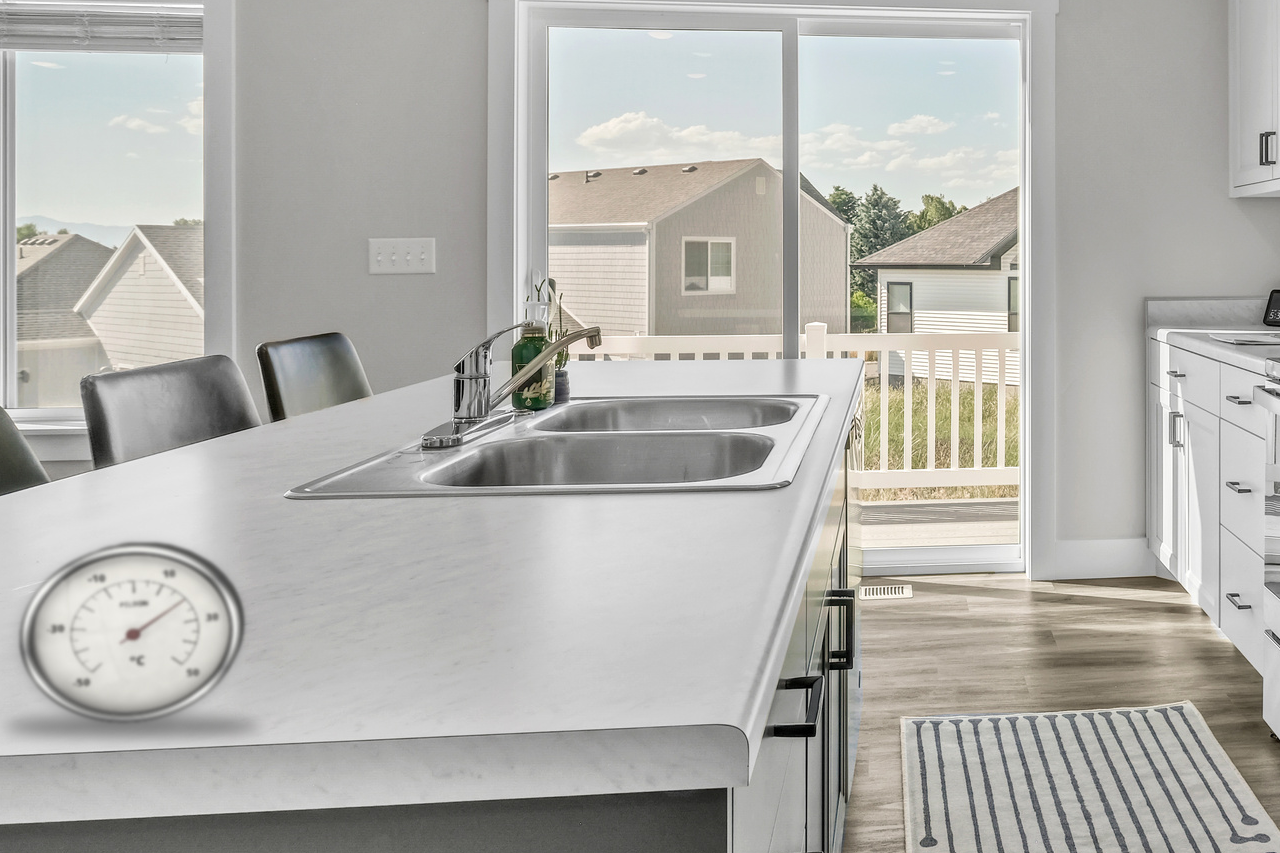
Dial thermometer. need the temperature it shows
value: 20 °C
